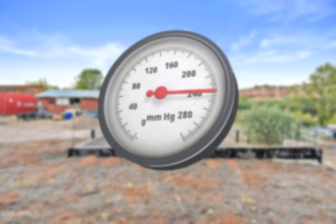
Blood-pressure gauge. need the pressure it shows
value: 240 mmHg
